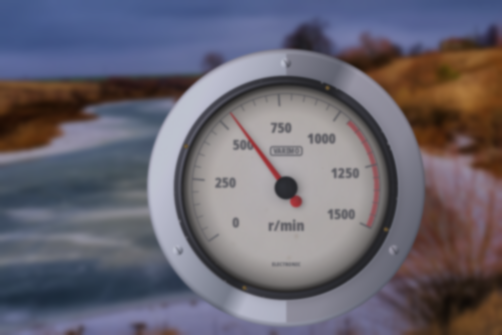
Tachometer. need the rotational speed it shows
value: 550 rpm
